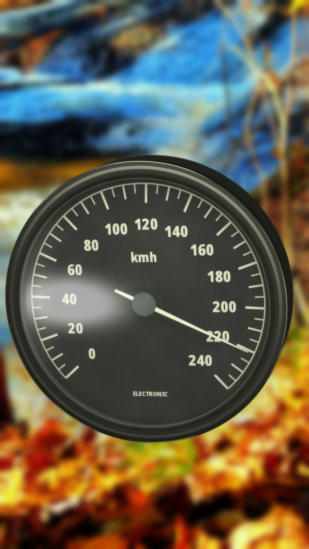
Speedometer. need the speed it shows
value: 220 km/h
